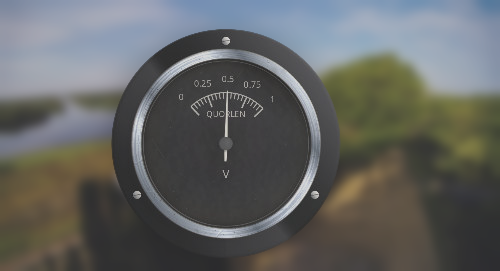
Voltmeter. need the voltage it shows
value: 0.5 V
